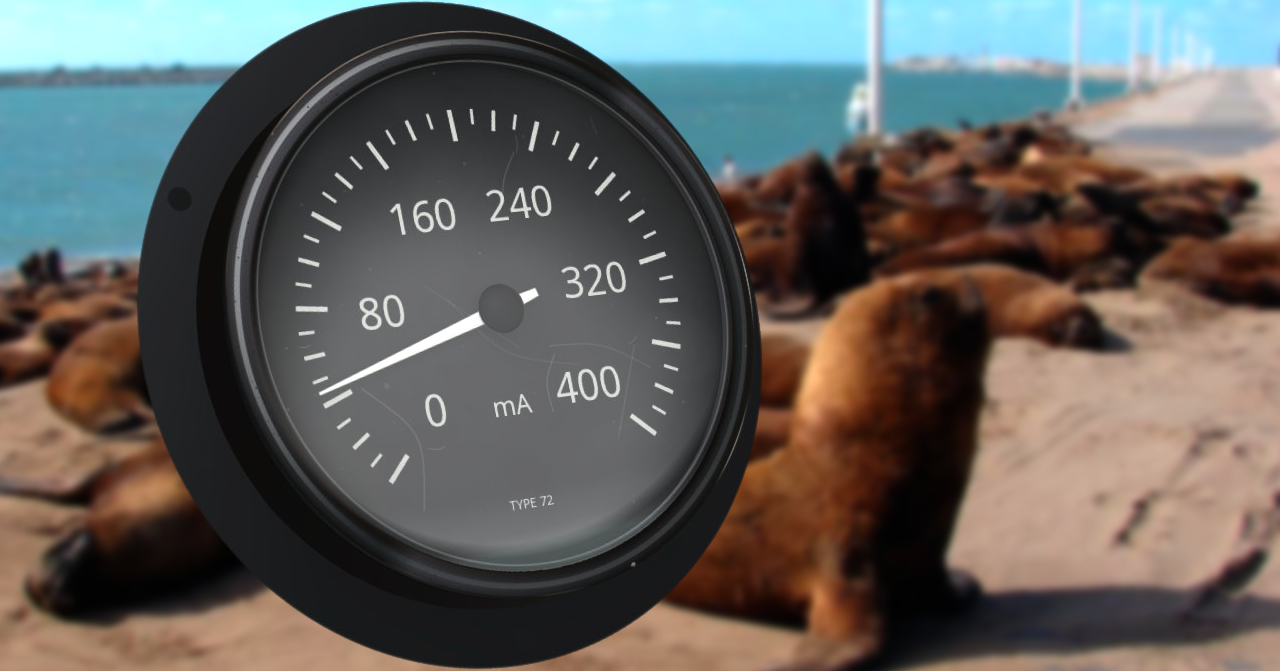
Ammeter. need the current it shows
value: 45 mA
